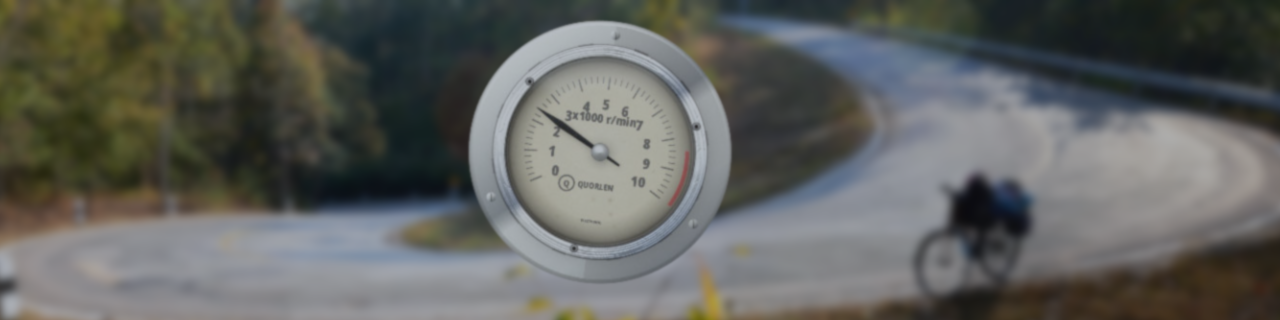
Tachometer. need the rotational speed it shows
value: 2400 rpm
